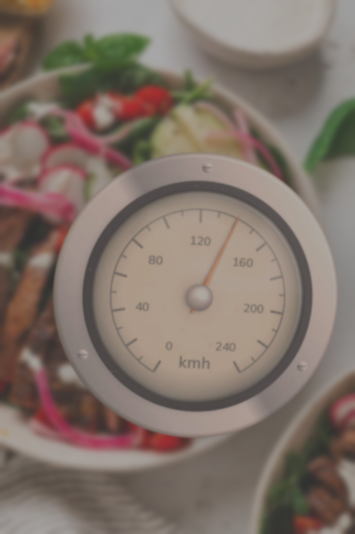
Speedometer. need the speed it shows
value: 140 km/h
